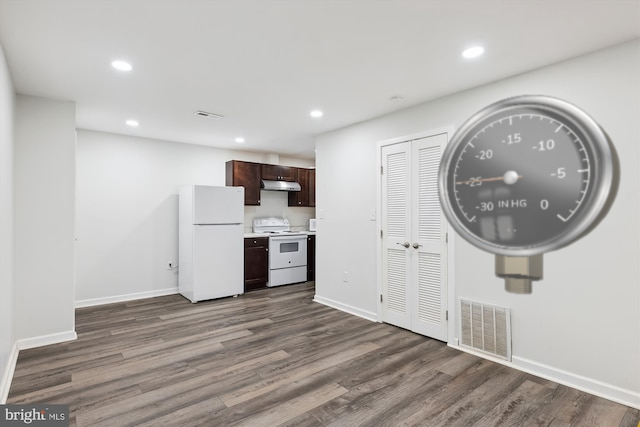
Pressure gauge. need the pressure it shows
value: -25 inHg
